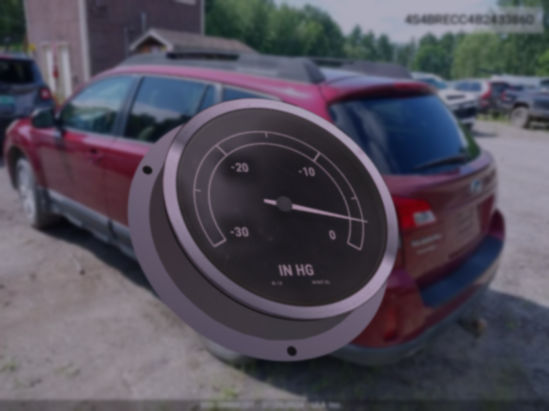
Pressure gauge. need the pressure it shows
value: -2.5 inHg
